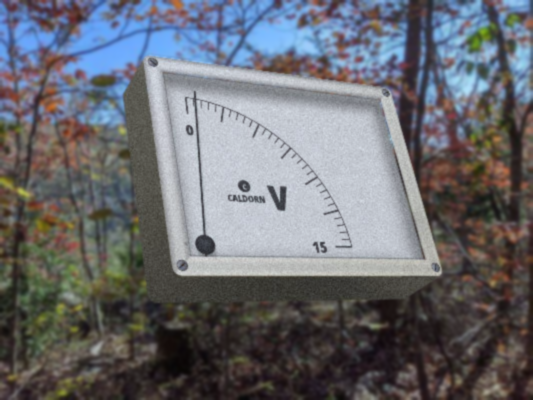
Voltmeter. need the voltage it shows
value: 0.5 V
